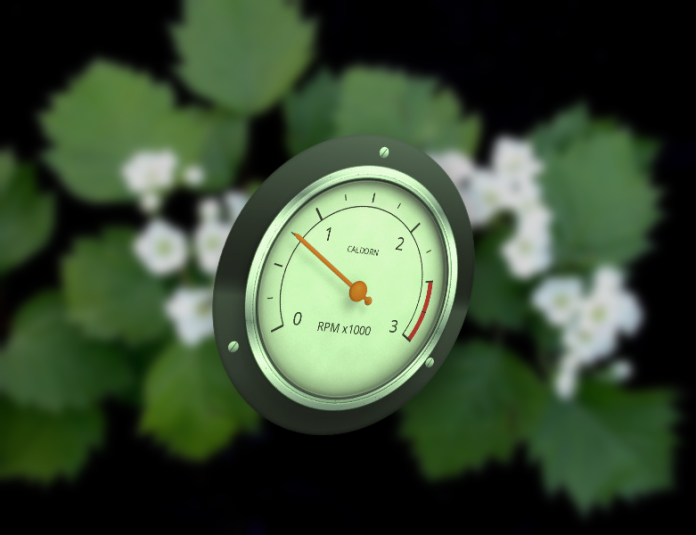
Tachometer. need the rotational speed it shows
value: 750 rpm
